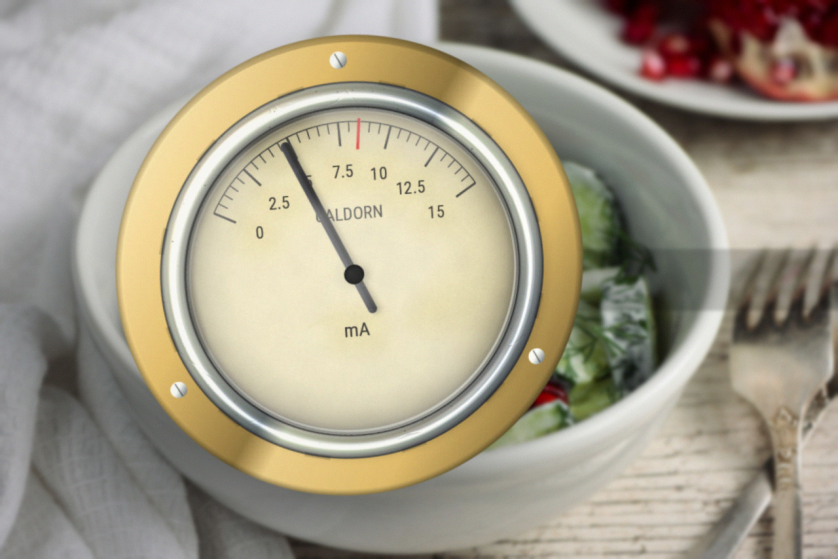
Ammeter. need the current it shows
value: 4.75 mA
